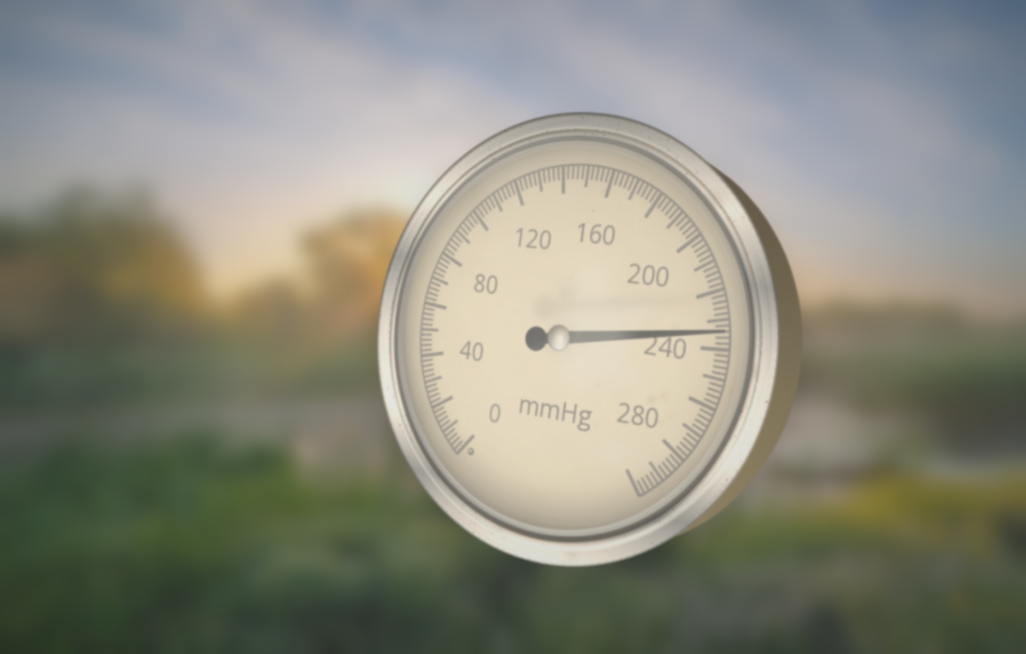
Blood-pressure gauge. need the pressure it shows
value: 234 mmHg
